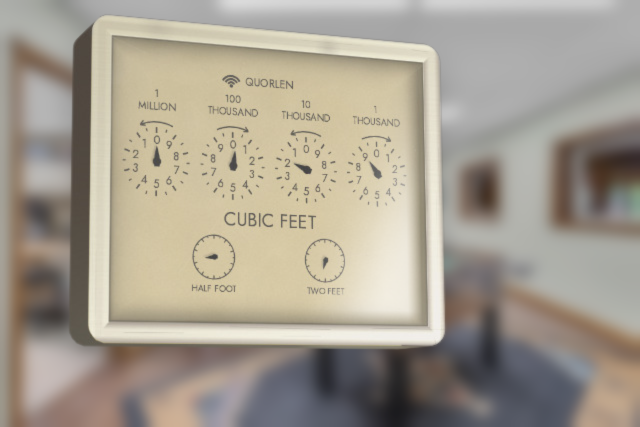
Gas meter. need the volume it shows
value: 1900 ft³
